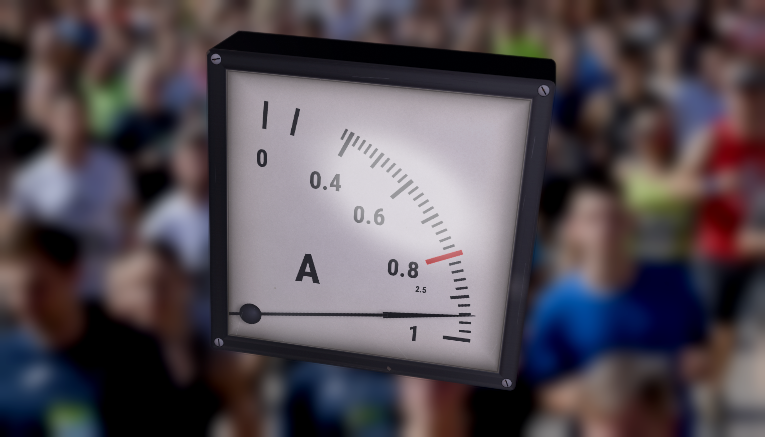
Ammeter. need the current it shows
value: 0.94 A
